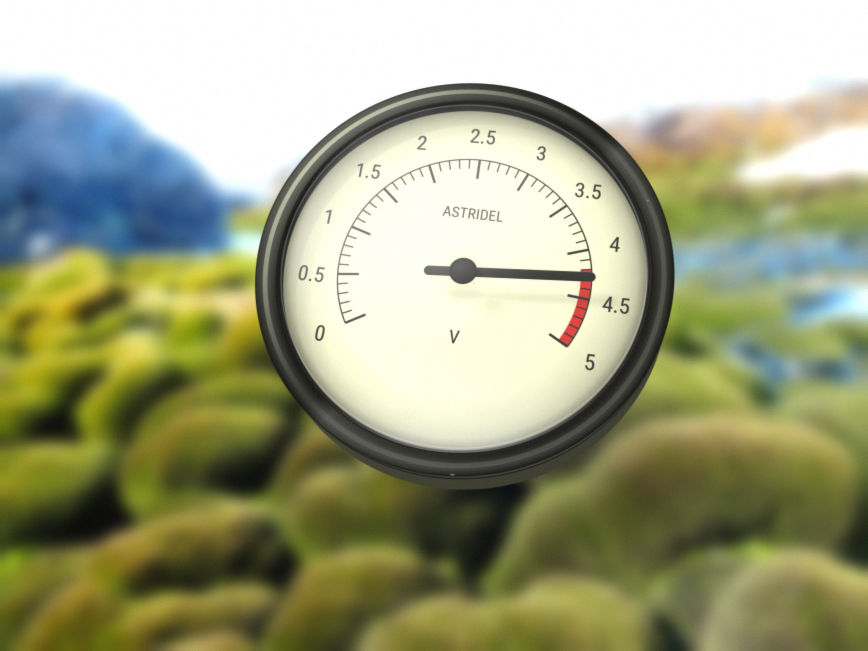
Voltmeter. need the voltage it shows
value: 4.3 V
